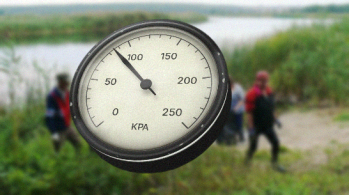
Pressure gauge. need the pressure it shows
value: 85 kPa
